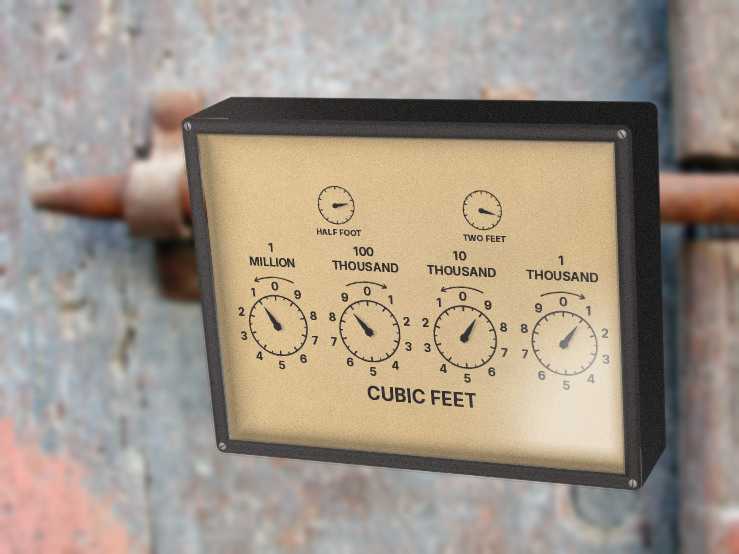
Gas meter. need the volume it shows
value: 89100 ft³
